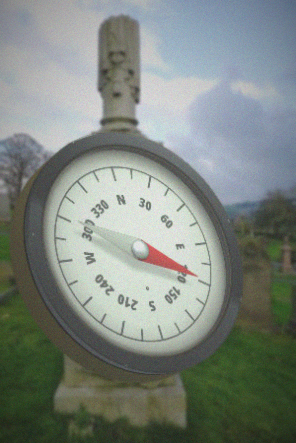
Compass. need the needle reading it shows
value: 120 °
